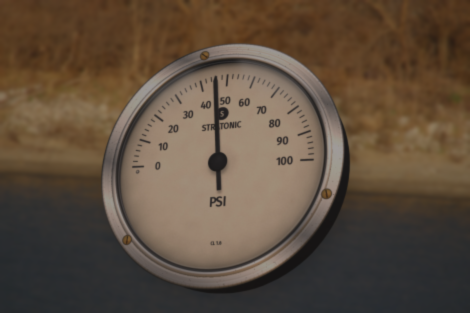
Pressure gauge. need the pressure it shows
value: 46 psi
